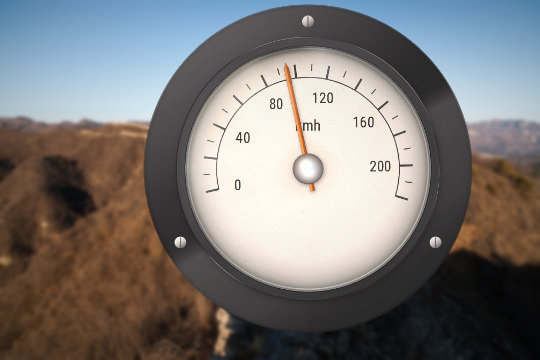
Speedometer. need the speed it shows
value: 95 km/h
